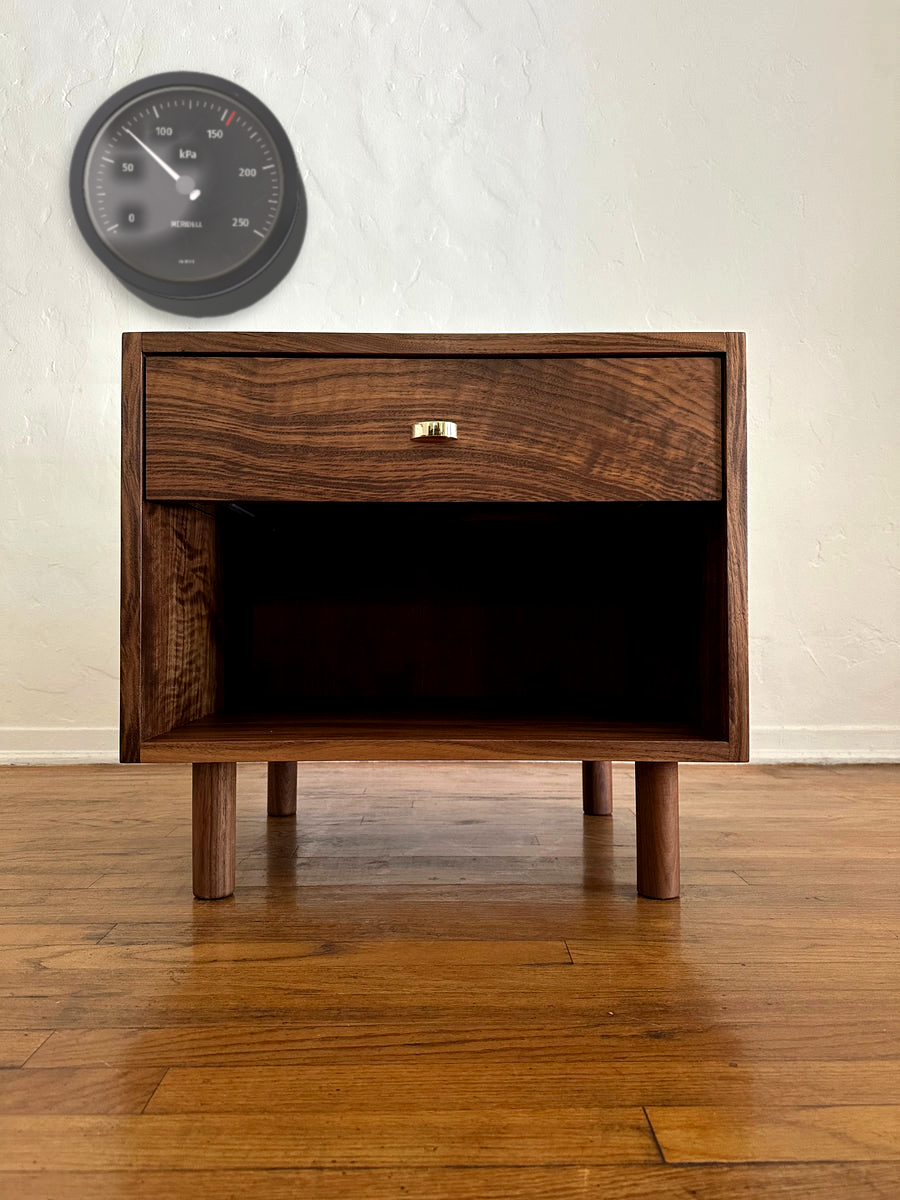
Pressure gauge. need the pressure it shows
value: 75 kPa
